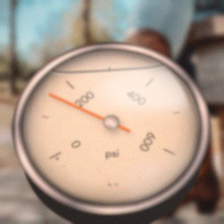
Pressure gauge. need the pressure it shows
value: 150 psi
